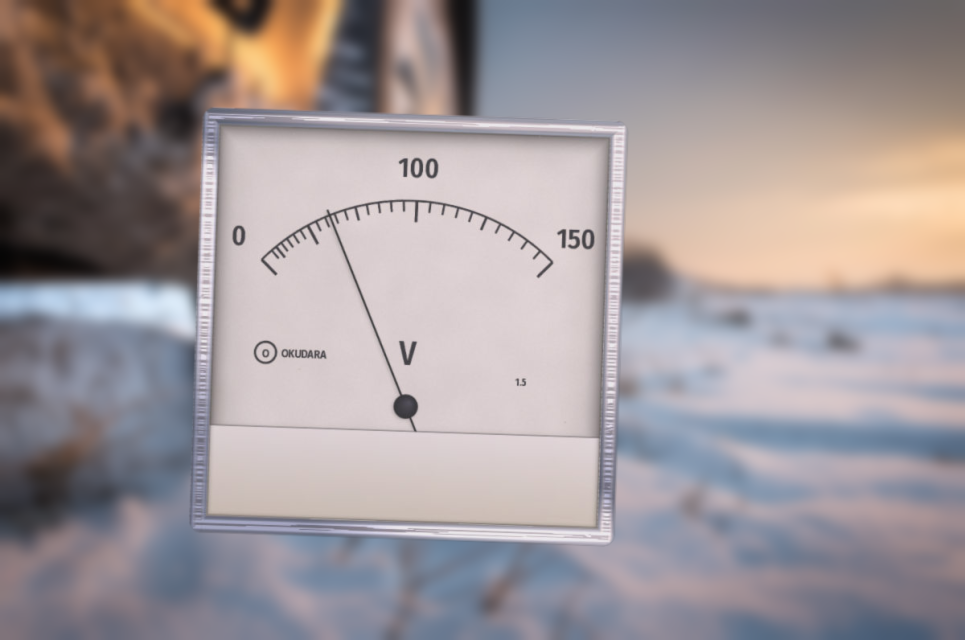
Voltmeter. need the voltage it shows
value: 62.5 V
